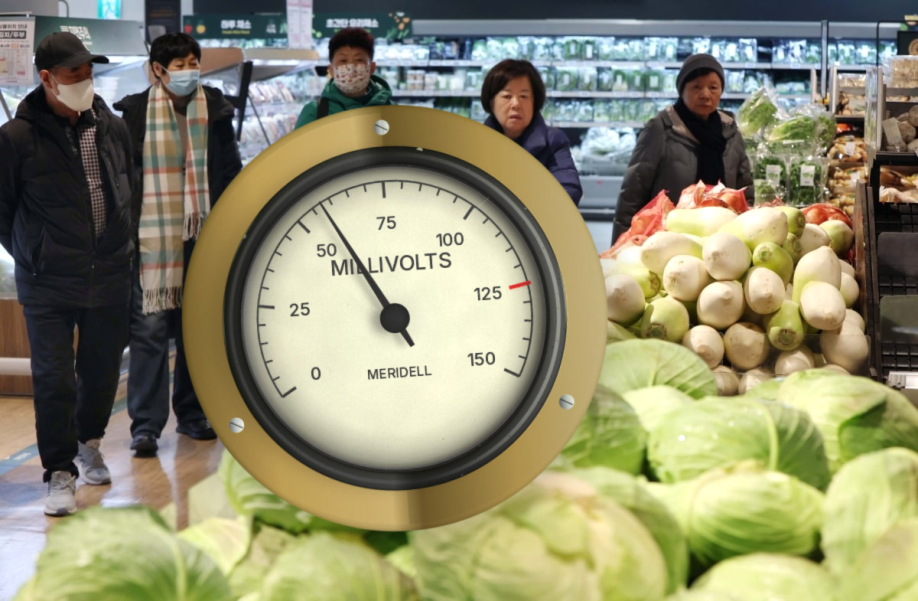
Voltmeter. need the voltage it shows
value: 57.5 mV
